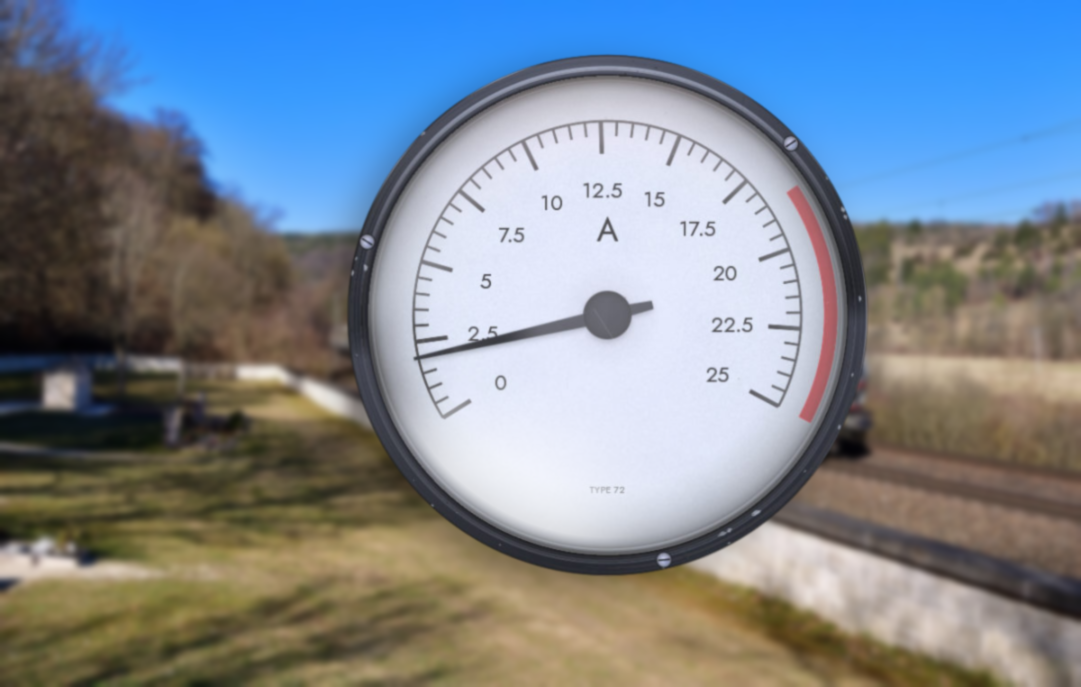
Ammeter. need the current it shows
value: 2 A
